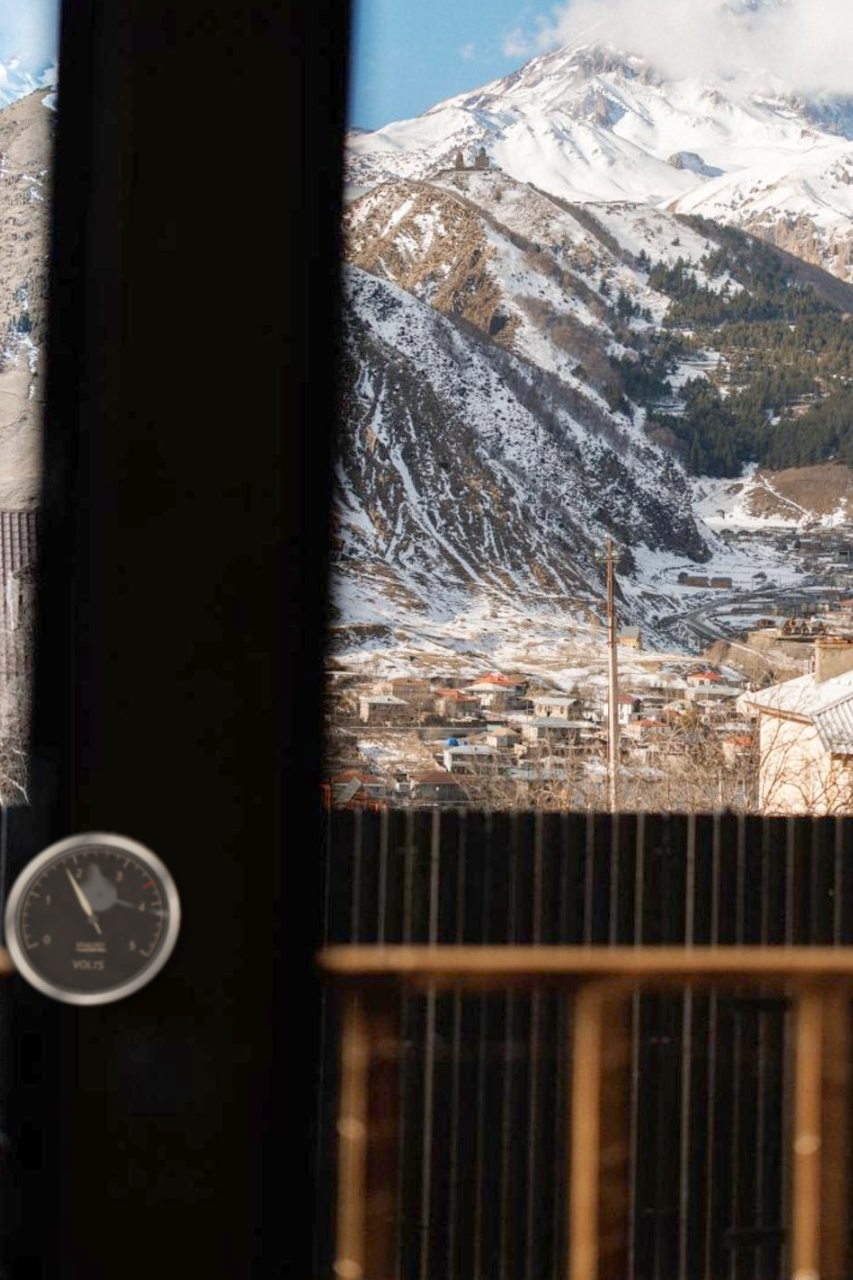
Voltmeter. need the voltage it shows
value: 1.8 V
